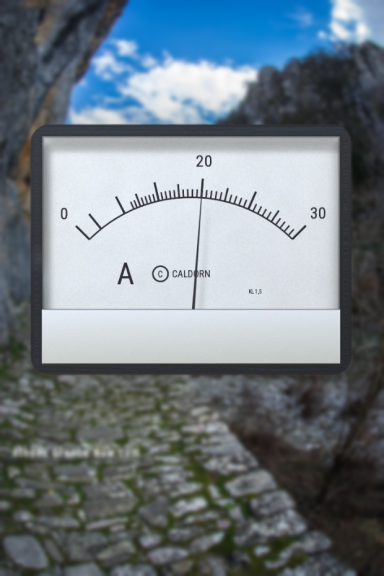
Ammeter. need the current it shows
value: 20 A
